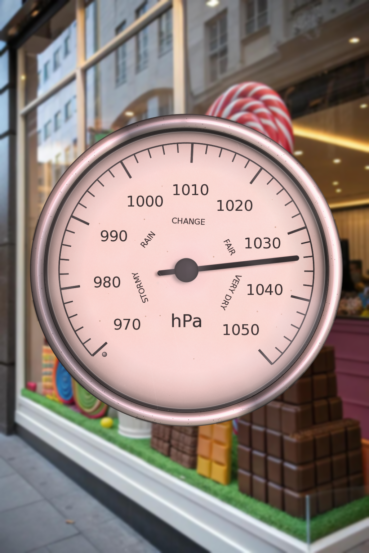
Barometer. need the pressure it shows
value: 1034 hPa
